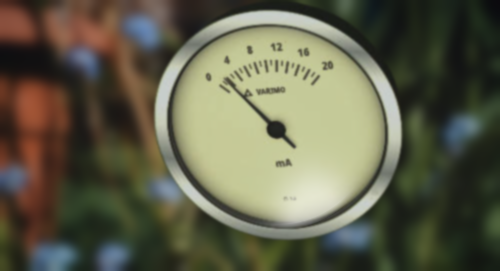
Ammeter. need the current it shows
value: 2 mA
